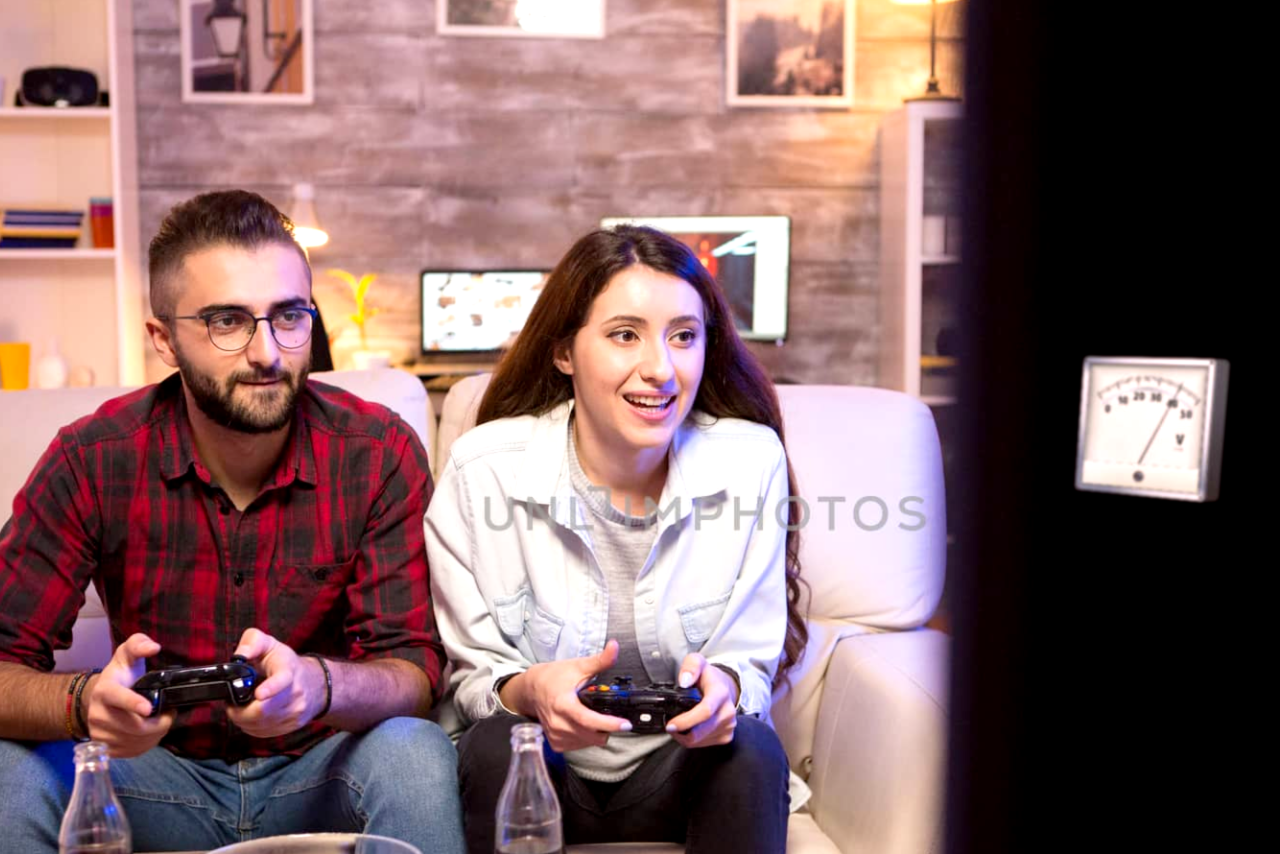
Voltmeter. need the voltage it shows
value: 40 V
